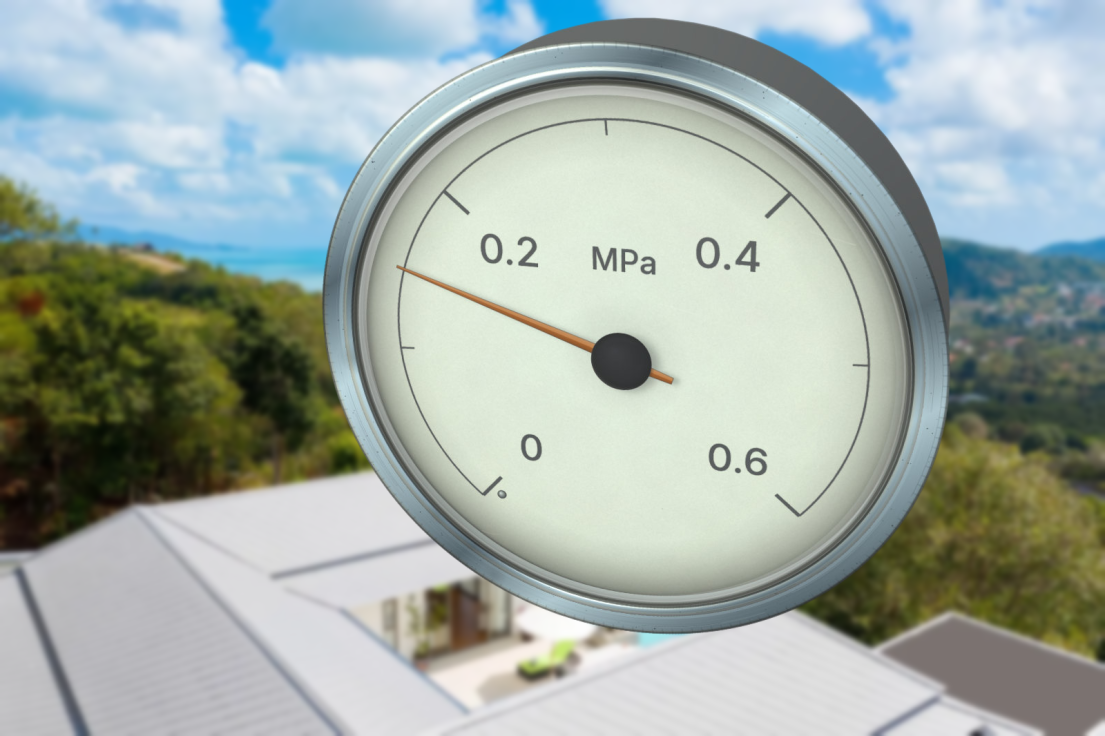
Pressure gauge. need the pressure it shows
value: 0.15 MPa
